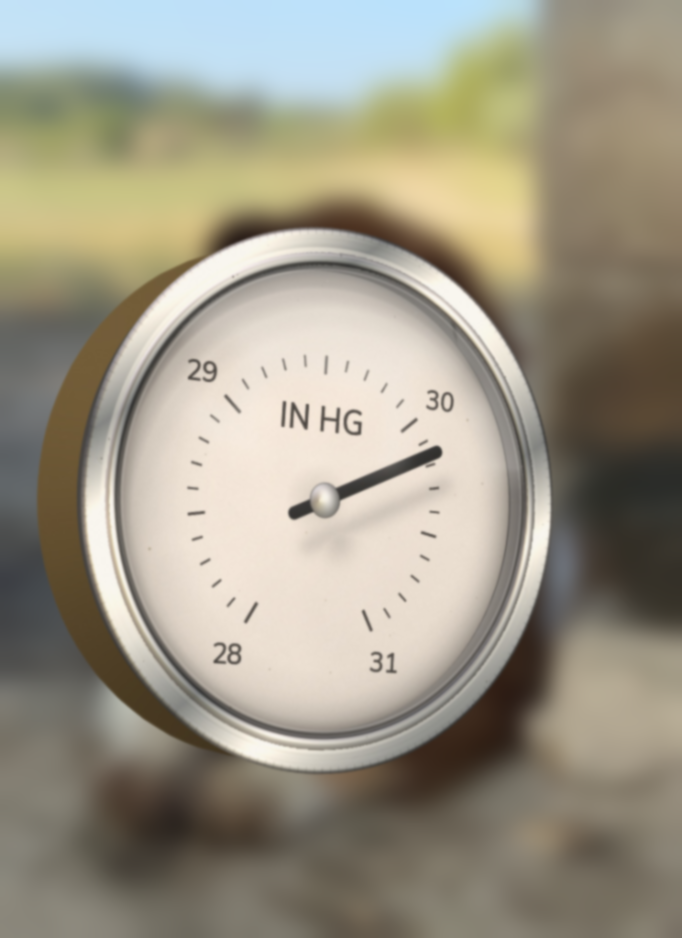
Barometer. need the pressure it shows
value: 30.15 inHg
